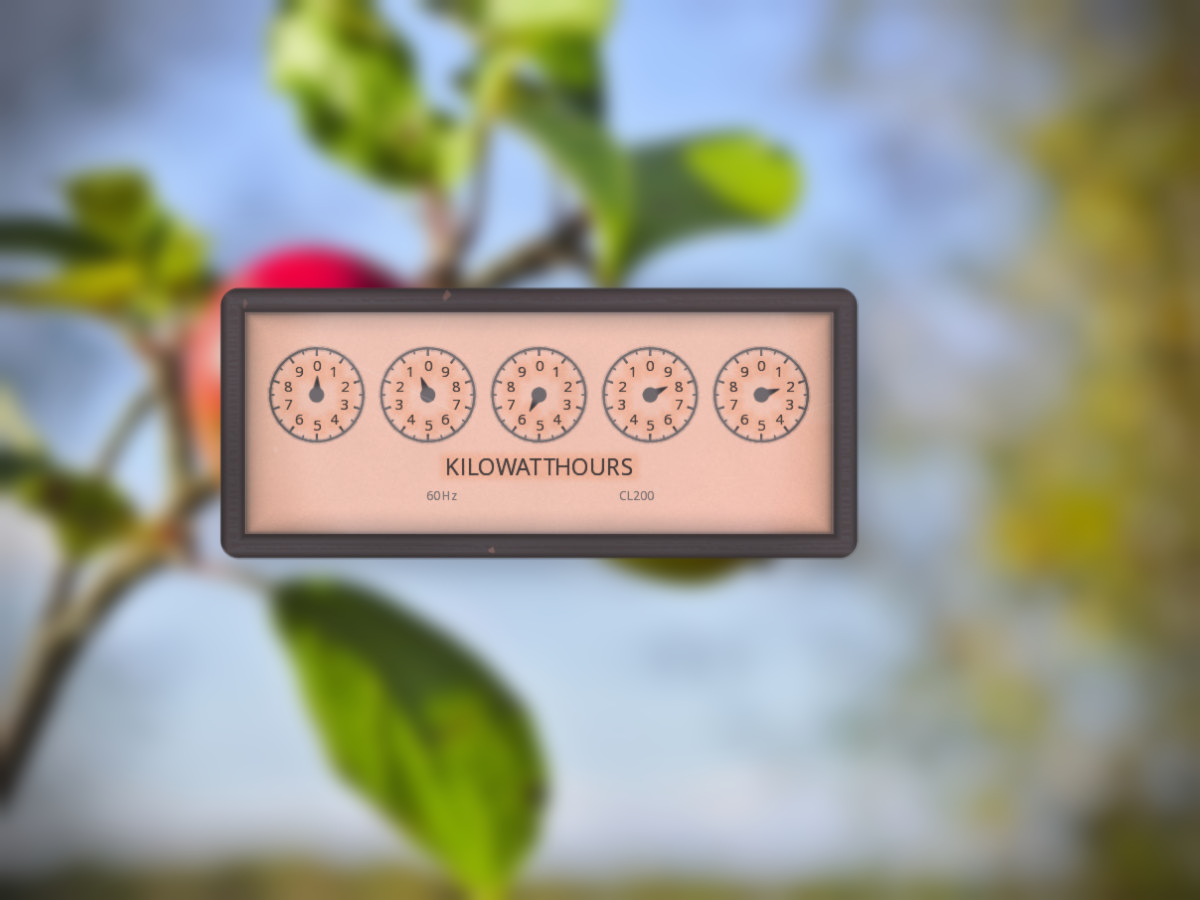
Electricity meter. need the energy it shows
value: 582 kWh
